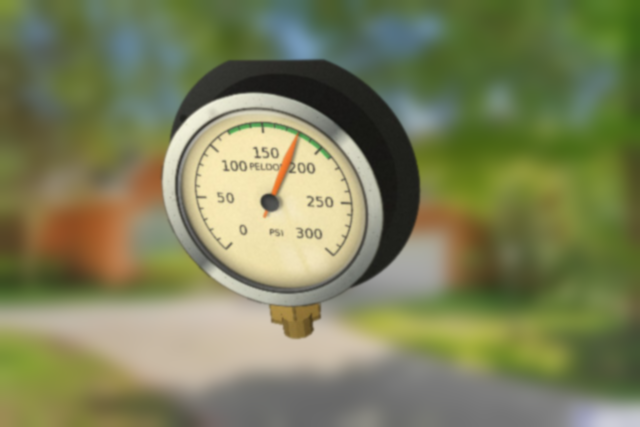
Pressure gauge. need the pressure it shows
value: 180 psi
